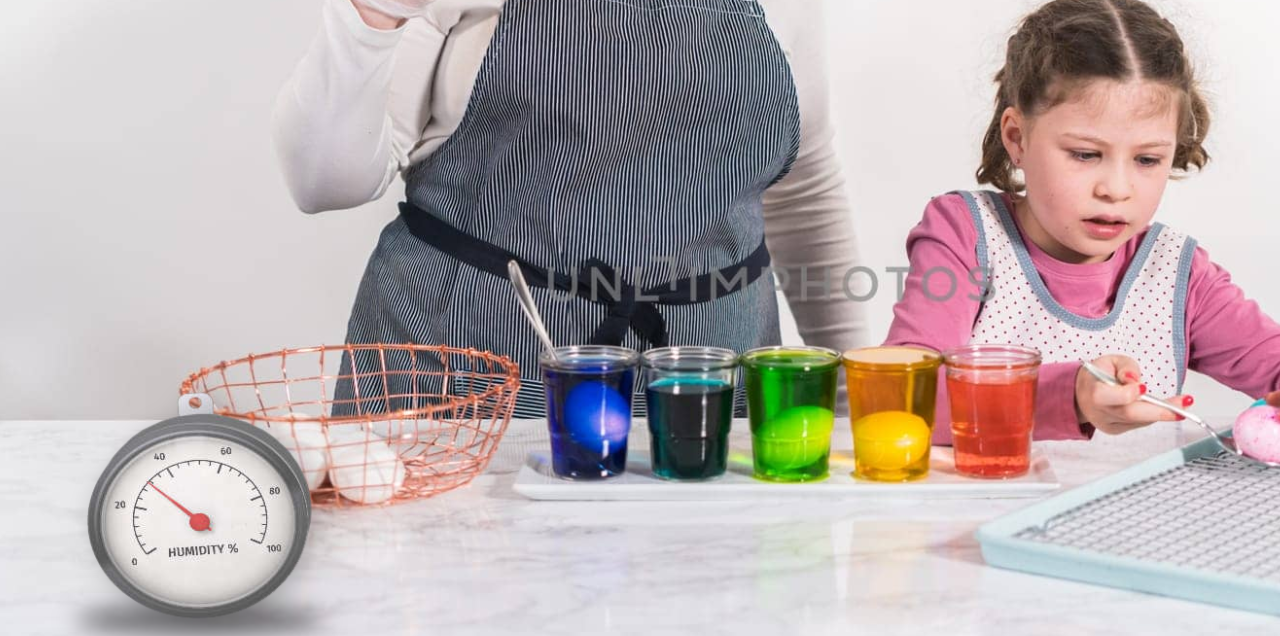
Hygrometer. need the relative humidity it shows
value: 32 %
